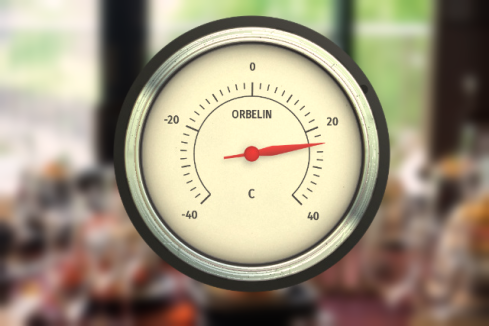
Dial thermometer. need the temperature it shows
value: 24 °C
